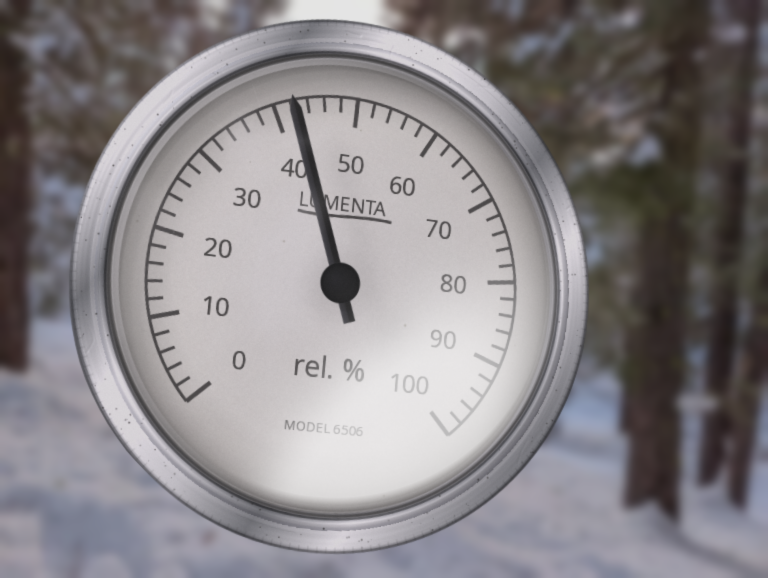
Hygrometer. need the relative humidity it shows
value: 42 %
